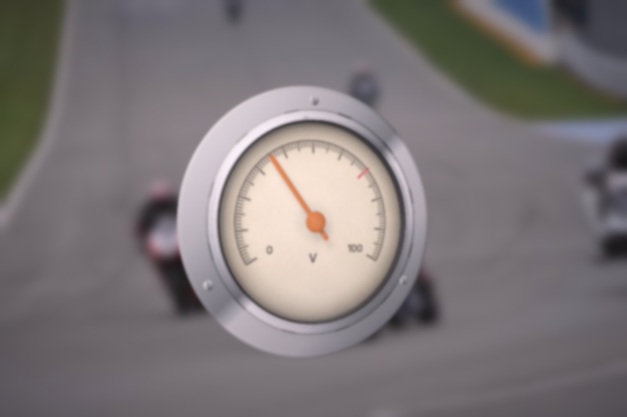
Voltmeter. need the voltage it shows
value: 35 V
